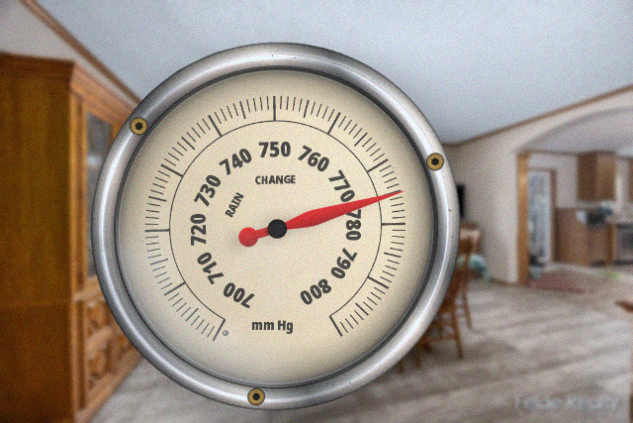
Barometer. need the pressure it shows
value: 775 mmHg
